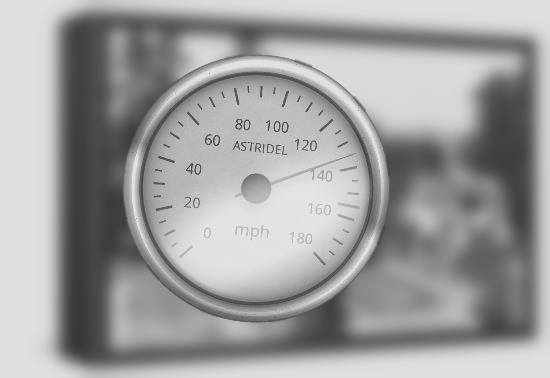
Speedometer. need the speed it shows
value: 135 mph
